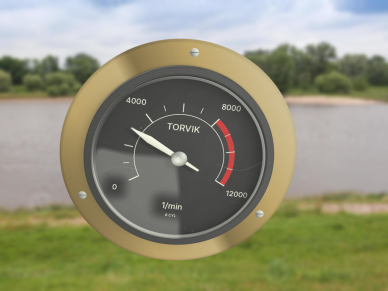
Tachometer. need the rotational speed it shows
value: 3000 rpm
